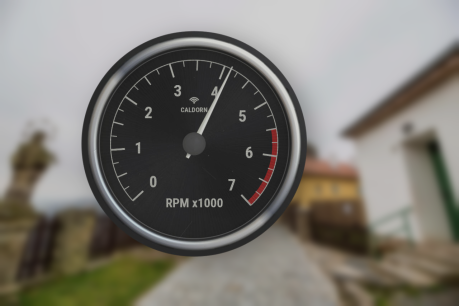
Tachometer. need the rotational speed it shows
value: 4125 rpm
